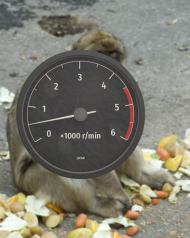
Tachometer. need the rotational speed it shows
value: 500 rpm
